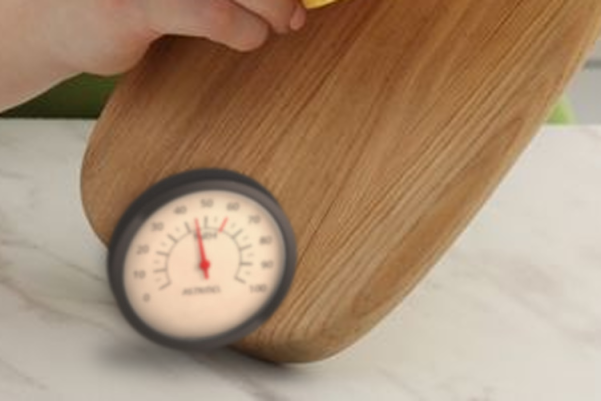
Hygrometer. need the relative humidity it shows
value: 45 %
